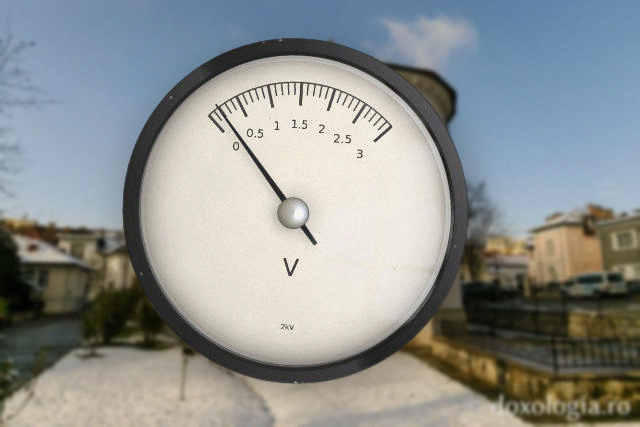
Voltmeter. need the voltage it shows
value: 0.2 V
